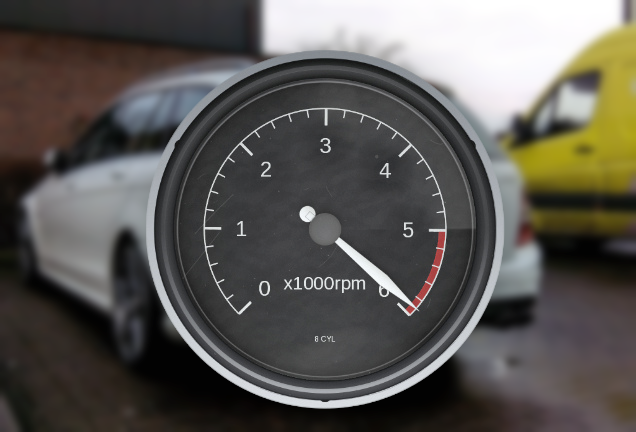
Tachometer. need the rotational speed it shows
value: 5900 rpm
